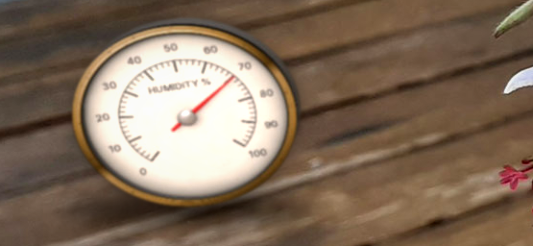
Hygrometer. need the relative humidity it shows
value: 70 %
